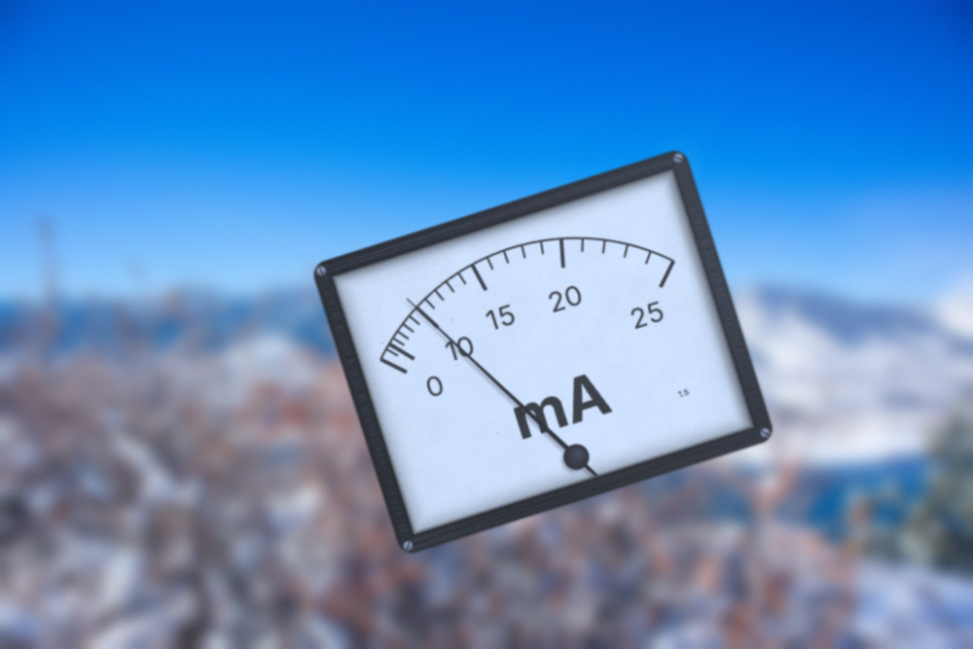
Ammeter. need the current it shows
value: 10 mA
